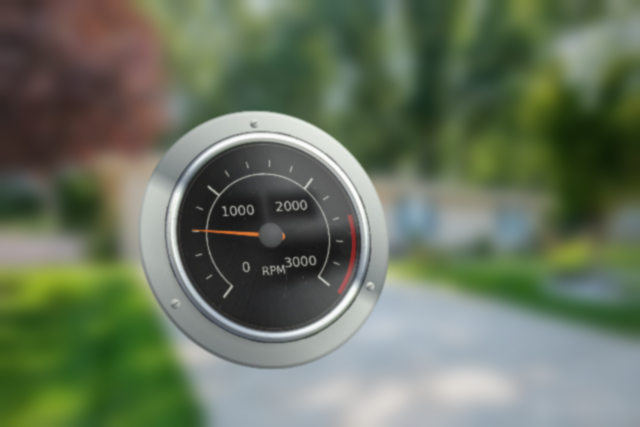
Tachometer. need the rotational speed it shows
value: 600 rpm
